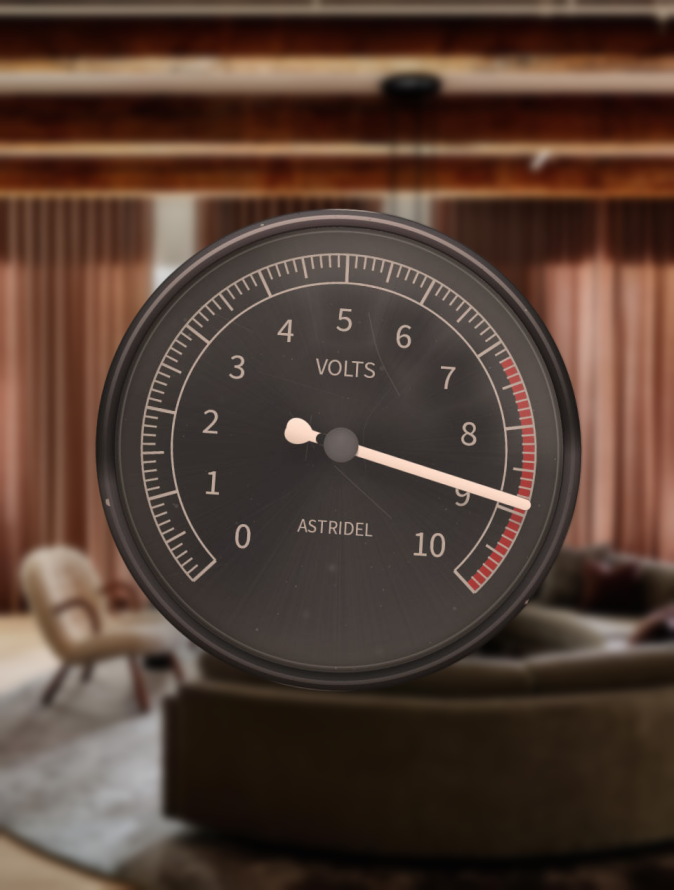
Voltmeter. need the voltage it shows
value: 8.9 V
